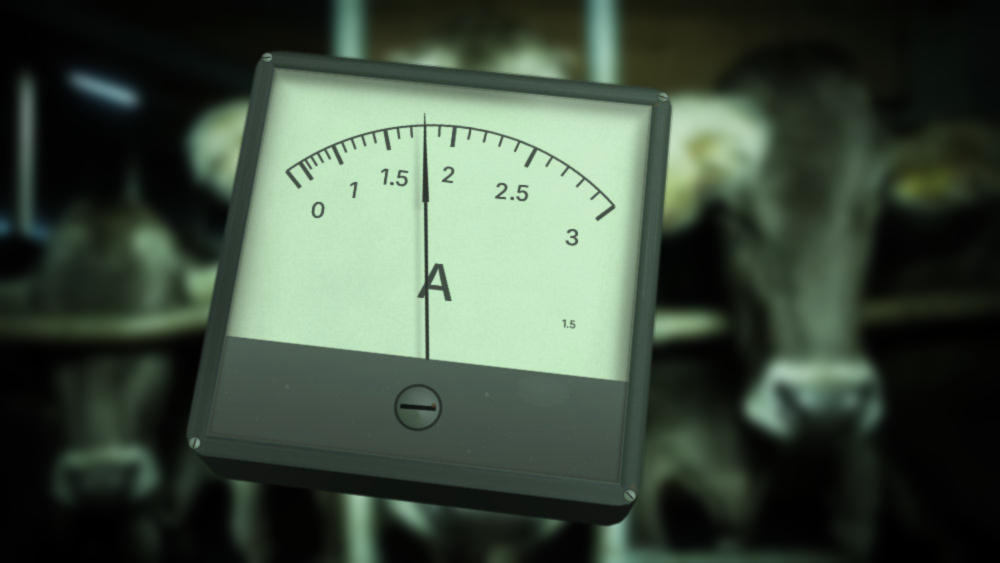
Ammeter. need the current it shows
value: 1.8 A
